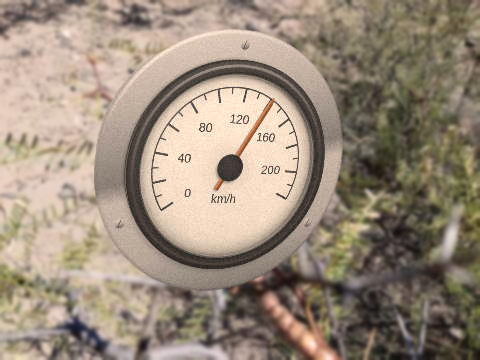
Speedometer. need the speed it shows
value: 140 km/h
